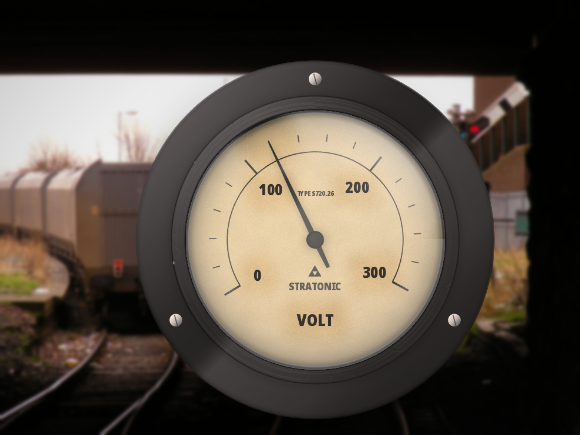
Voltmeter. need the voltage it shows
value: 120 V
